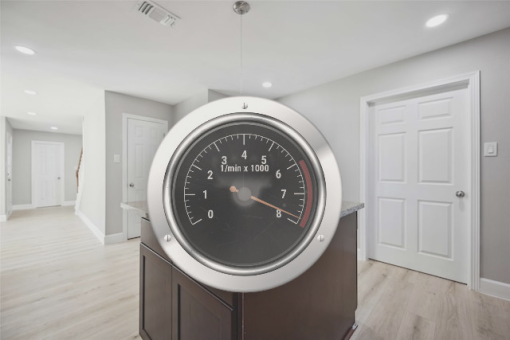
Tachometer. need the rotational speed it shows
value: 7800 rpm
